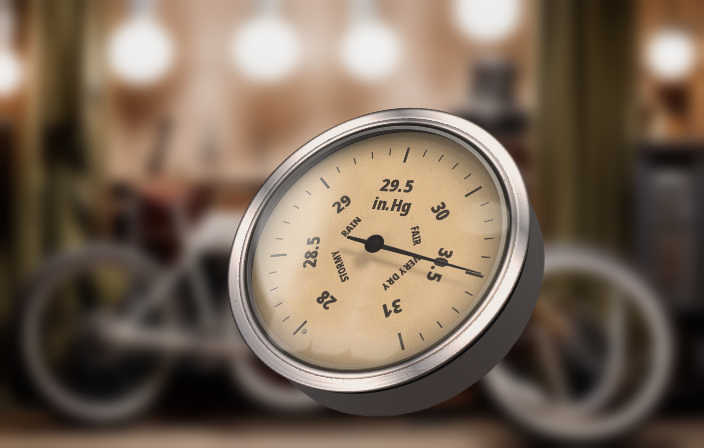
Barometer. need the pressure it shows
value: 30.5 inHg
